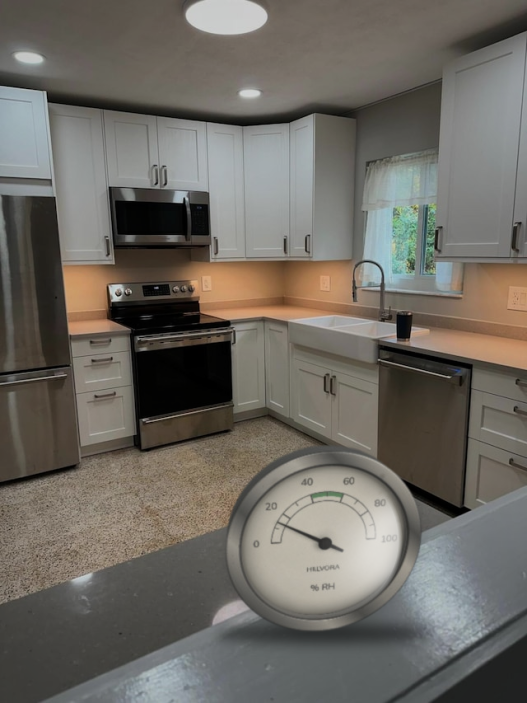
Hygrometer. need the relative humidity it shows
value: 15 %
